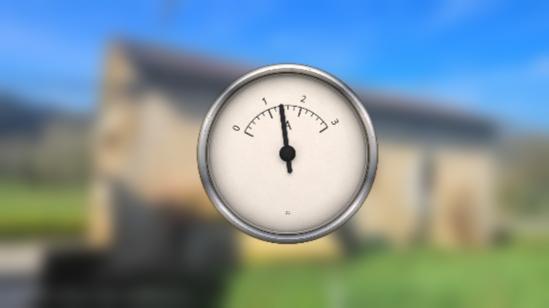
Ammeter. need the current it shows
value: 1.4 A
